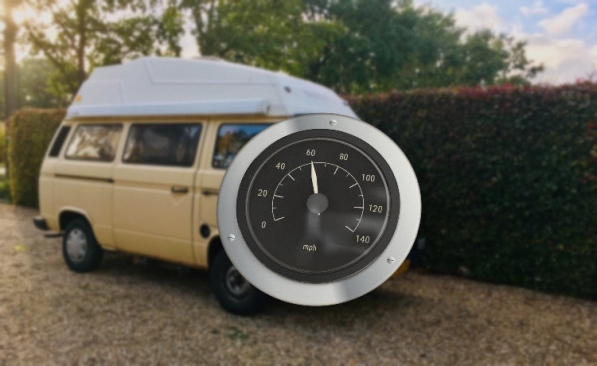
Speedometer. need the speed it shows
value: 60 mph
